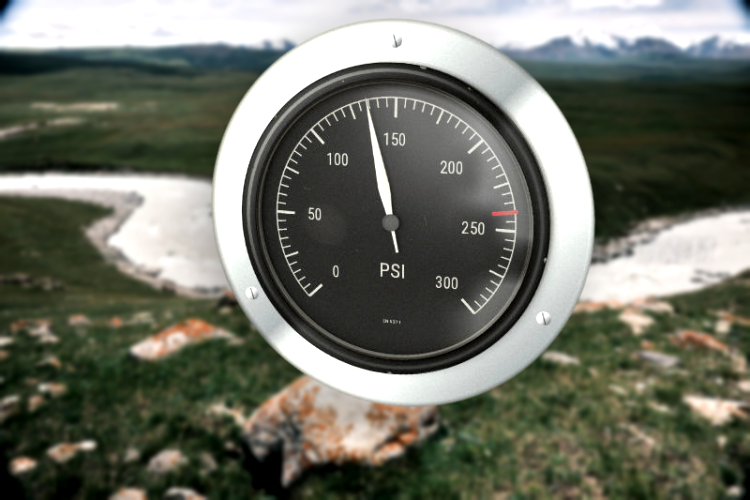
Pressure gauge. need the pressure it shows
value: 135 psi
